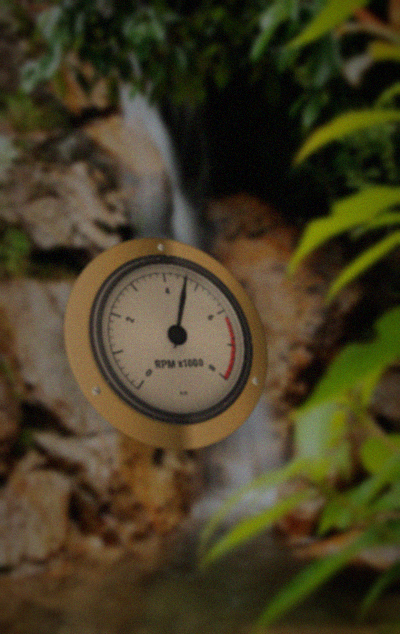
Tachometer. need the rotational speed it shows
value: 4600 rpm
